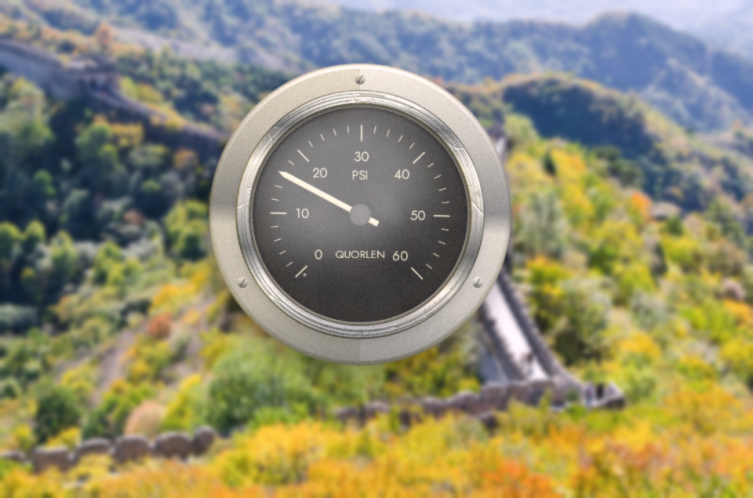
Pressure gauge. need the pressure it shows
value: 16 psi
